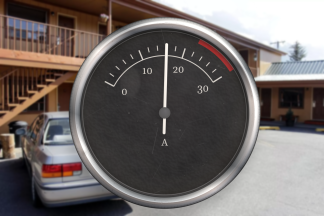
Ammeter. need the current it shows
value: 16 A
